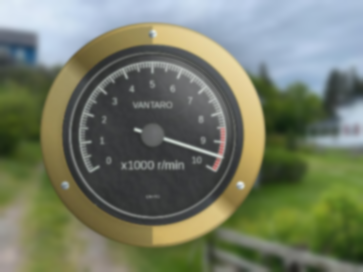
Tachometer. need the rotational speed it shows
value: 9500 rpm
